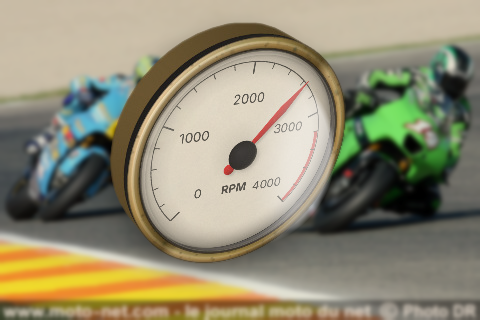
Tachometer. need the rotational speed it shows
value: 2600 rpm
